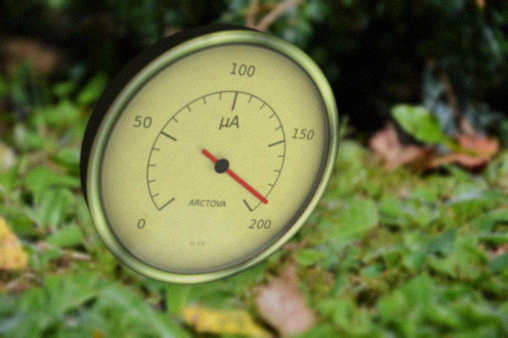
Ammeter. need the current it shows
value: 190 µA
